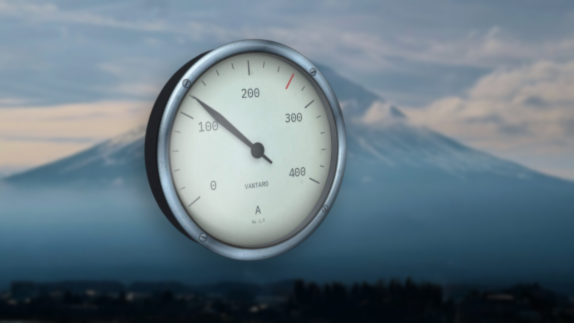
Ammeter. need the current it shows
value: 120 A
